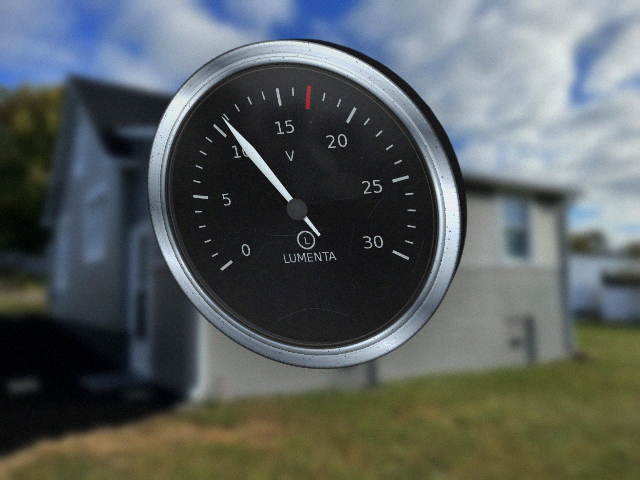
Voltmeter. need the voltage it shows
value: 11 V
